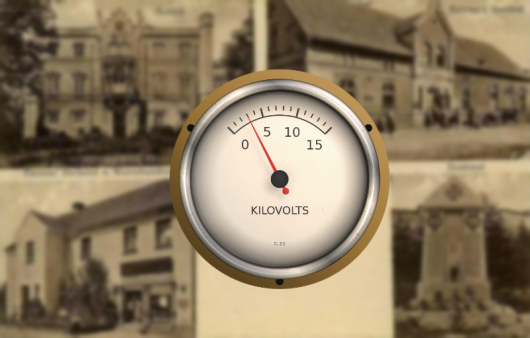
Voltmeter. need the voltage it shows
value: 3 kV
